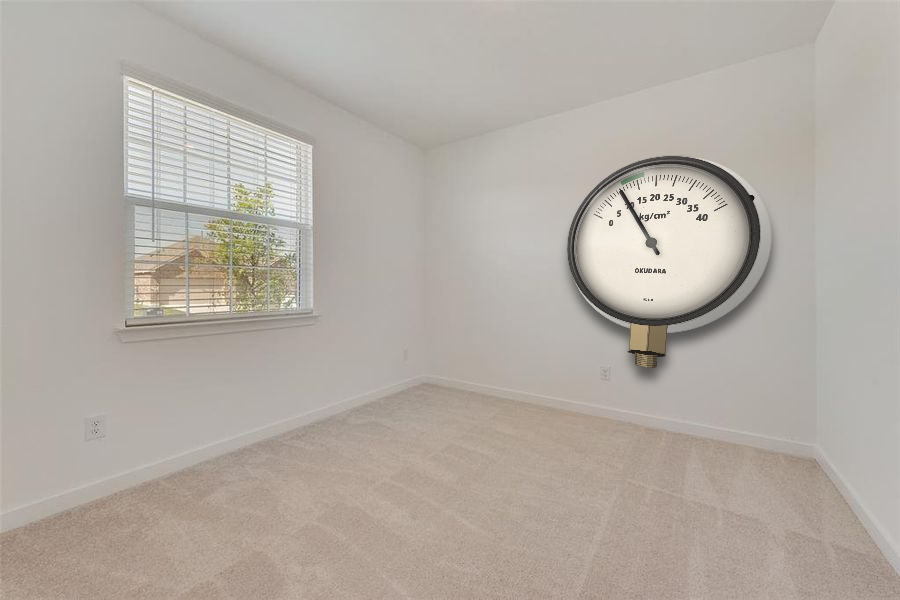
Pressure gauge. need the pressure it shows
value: 10 kg/cm²
